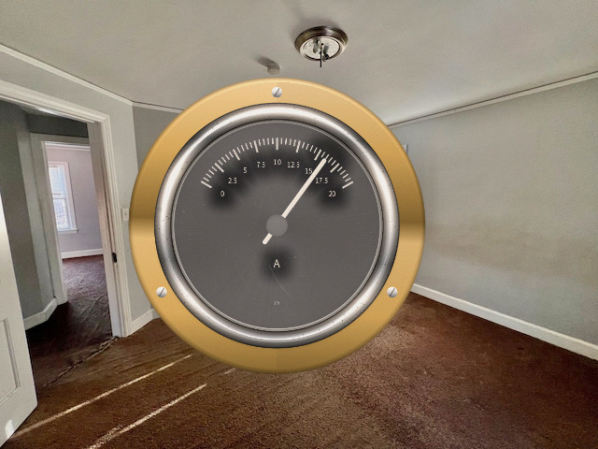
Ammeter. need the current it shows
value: 16 A
